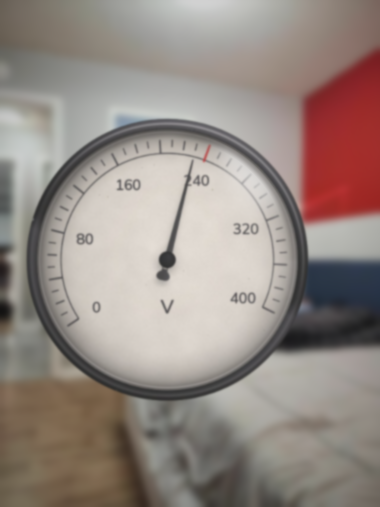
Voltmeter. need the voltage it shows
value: 230 V
